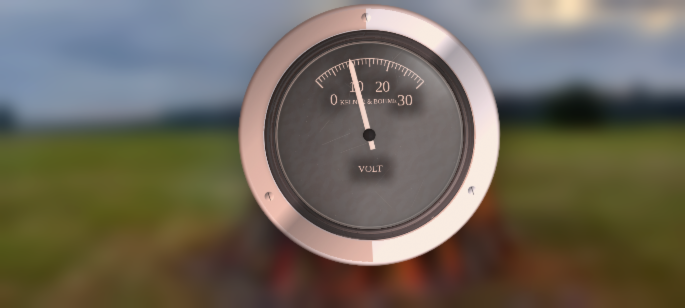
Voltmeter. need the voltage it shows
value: 10 V
